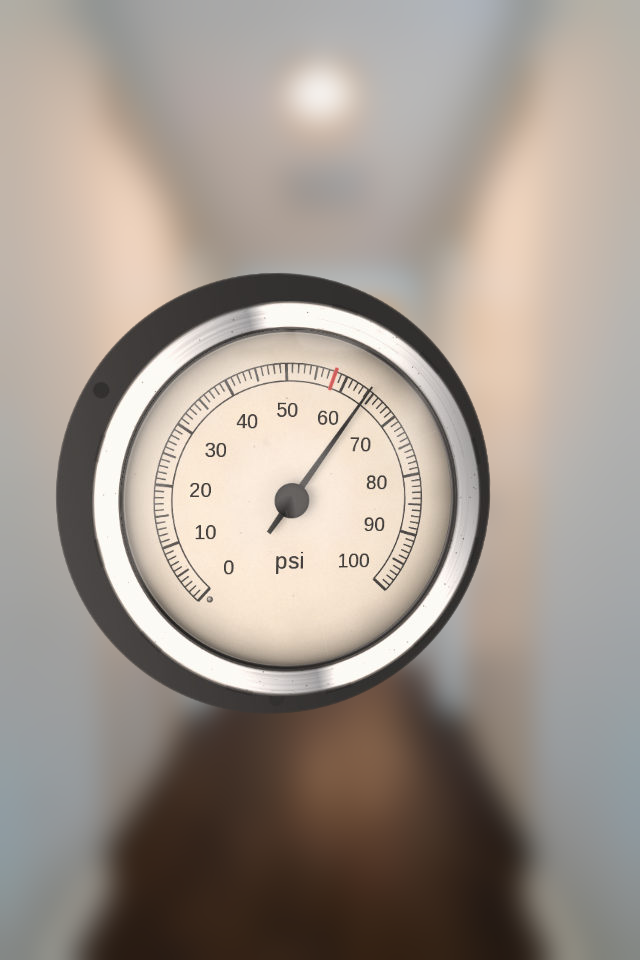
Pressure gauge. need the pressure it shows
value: 64 psi
